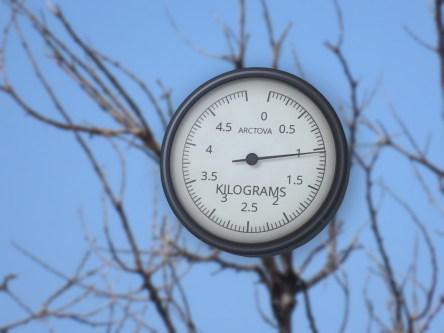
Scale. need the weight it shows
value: 1.05 kg
